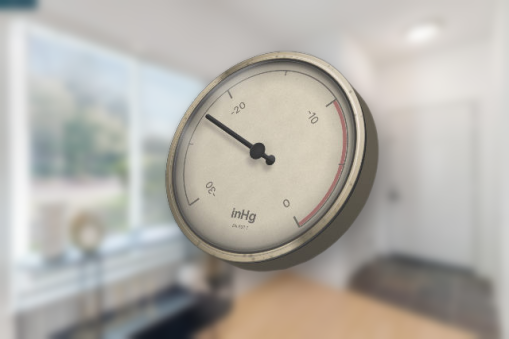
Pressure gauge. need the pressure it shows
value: -22.5 inHg
